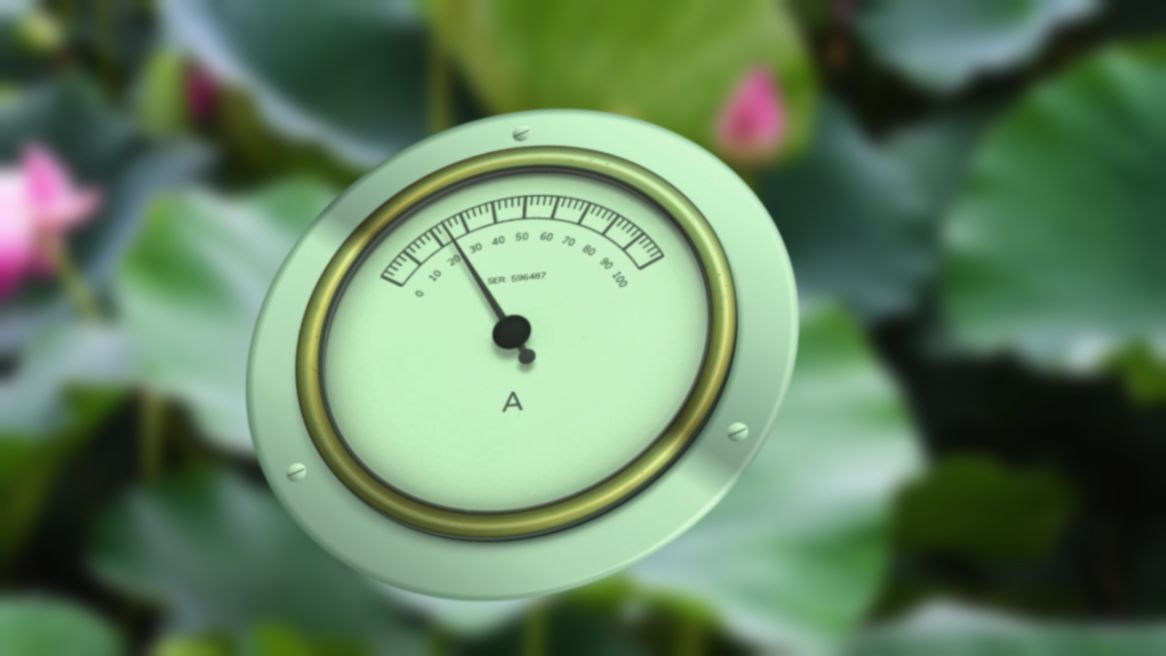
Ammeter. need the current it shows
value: 24 A
